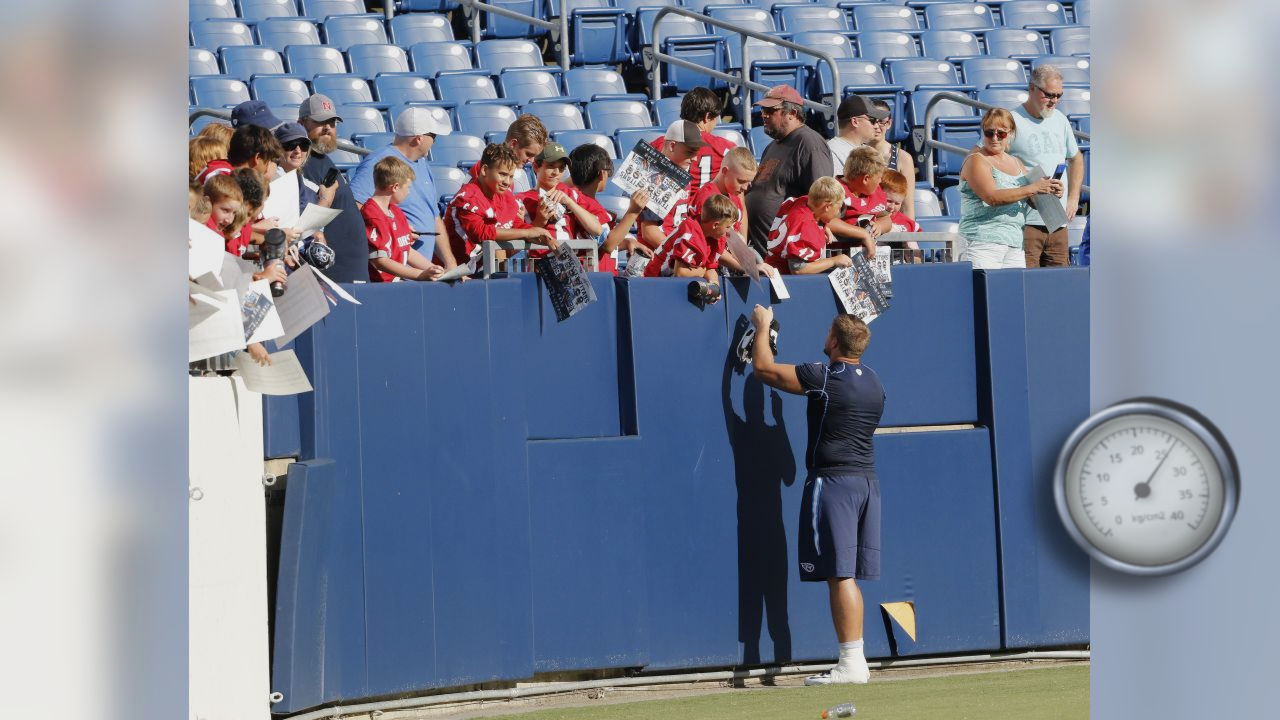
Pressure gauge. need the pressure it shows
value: 26 kg/cm²
